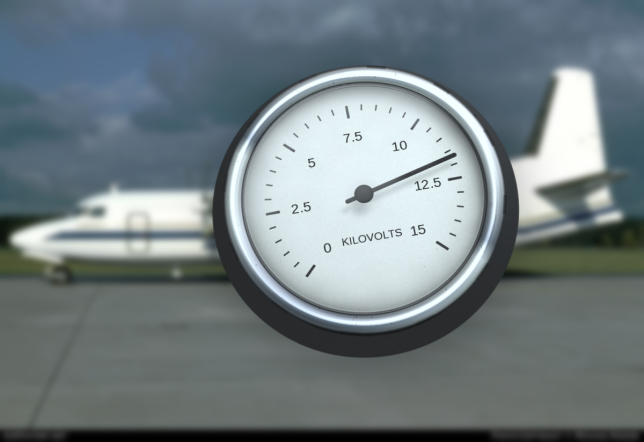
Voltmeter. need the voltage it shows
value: 11.75 kV
